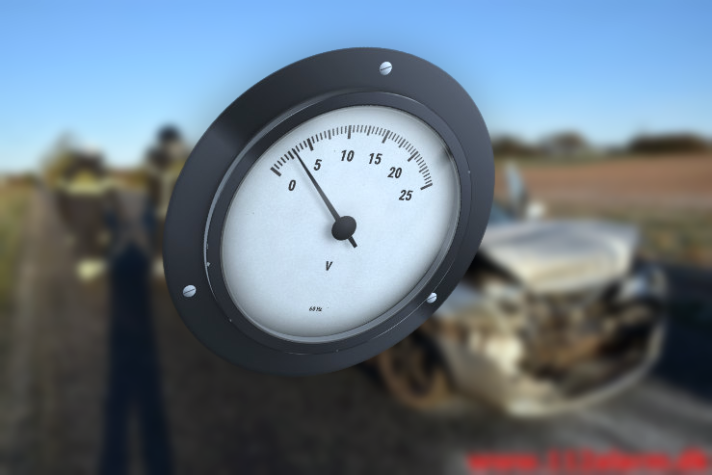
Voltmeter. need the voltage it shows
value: 3 V
